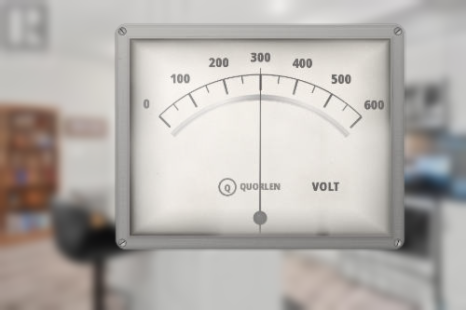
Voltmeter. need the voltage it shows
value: 300 V
